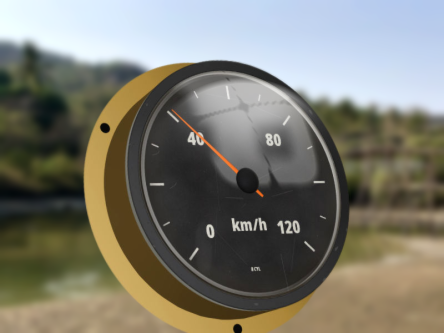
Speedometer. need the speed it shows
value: 40 km/h
